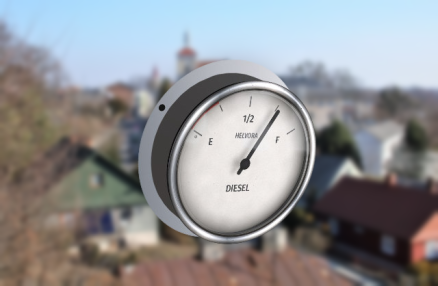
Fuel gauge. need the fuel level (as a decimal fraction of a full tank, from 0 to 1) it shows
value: 0.75
